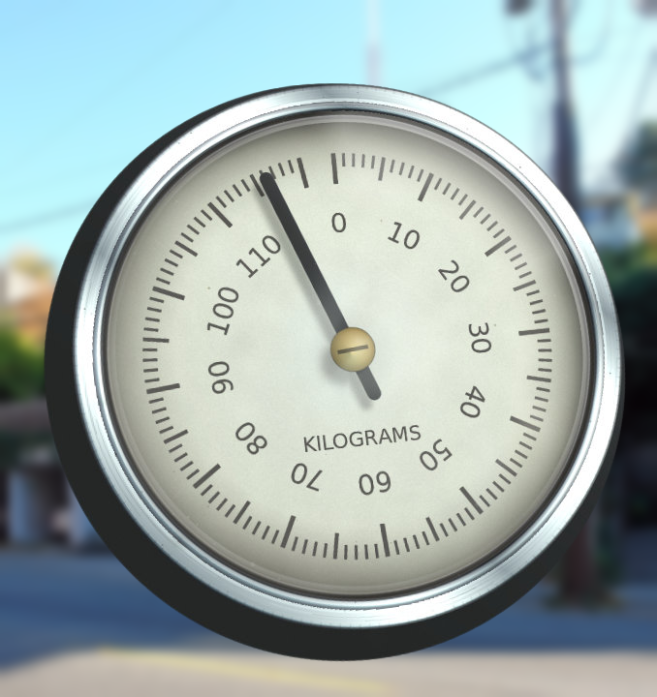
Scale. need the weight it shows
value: 116 kg
